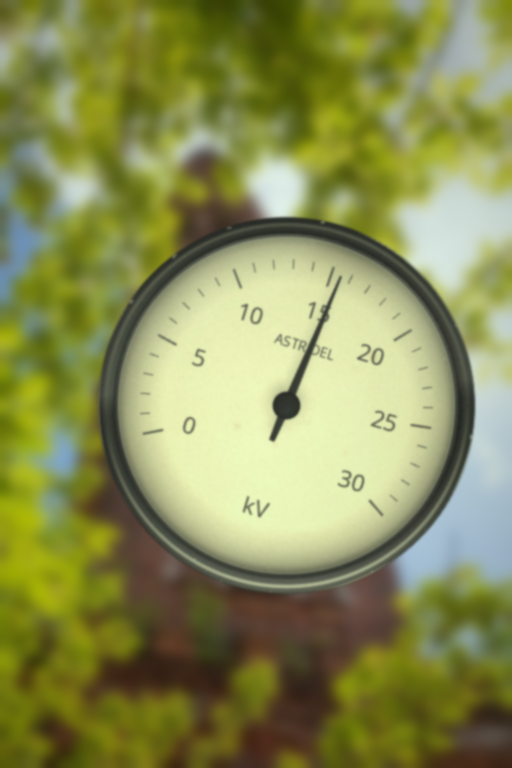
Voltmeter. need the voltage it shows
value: 15.5 kV
